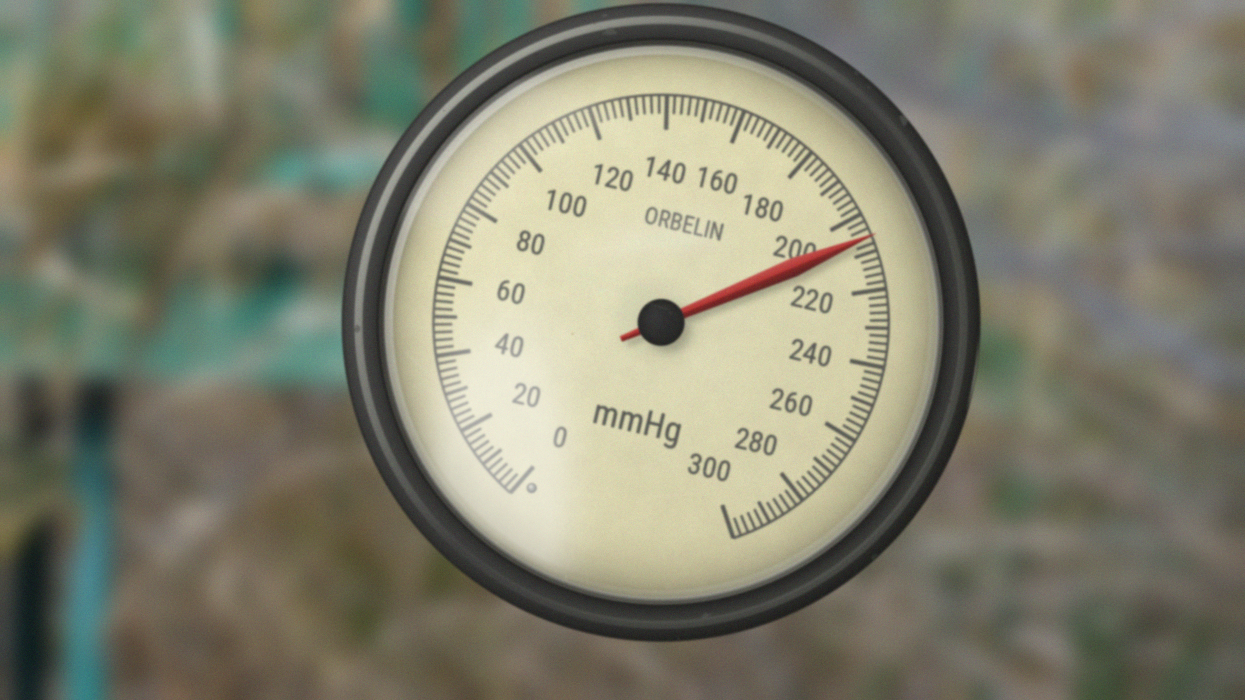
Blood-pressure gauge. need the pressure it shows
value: 206 mmHg
